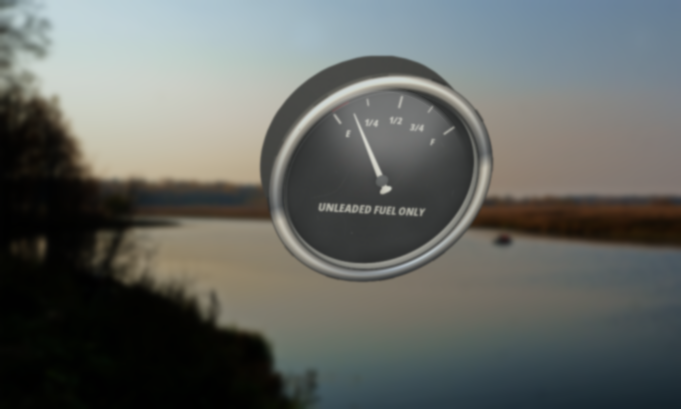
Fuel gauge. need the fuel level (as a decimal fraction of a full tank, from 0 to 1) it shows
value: 0.125
